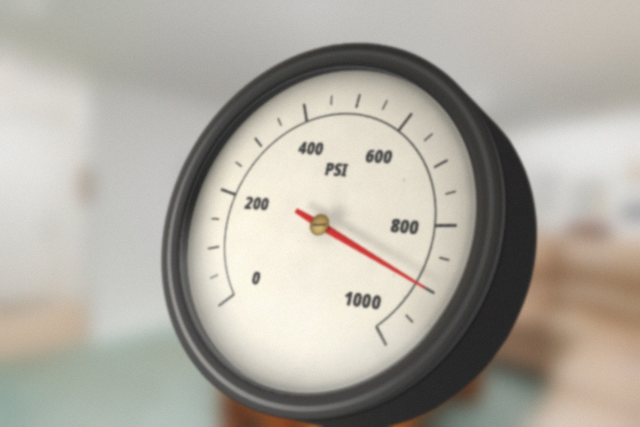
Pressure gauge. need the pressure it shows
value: 900 psi
